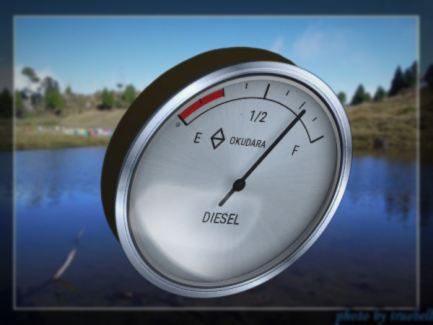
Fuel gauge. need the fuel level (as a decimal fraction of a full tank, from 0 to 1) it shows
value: 0.75
